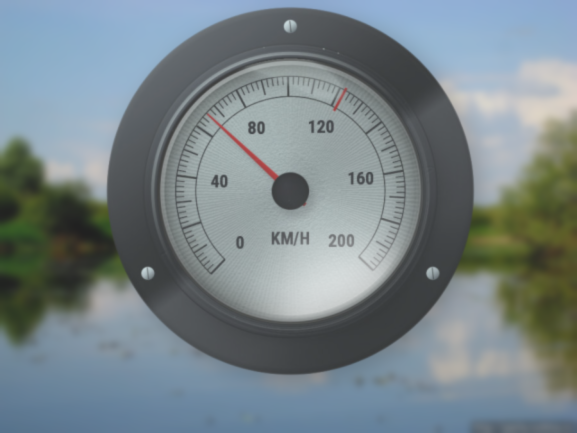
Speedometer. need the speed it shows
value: 66 km/h
